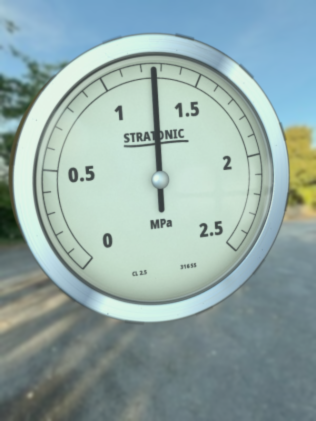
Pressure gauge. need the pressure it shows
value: 1.25 MPa
